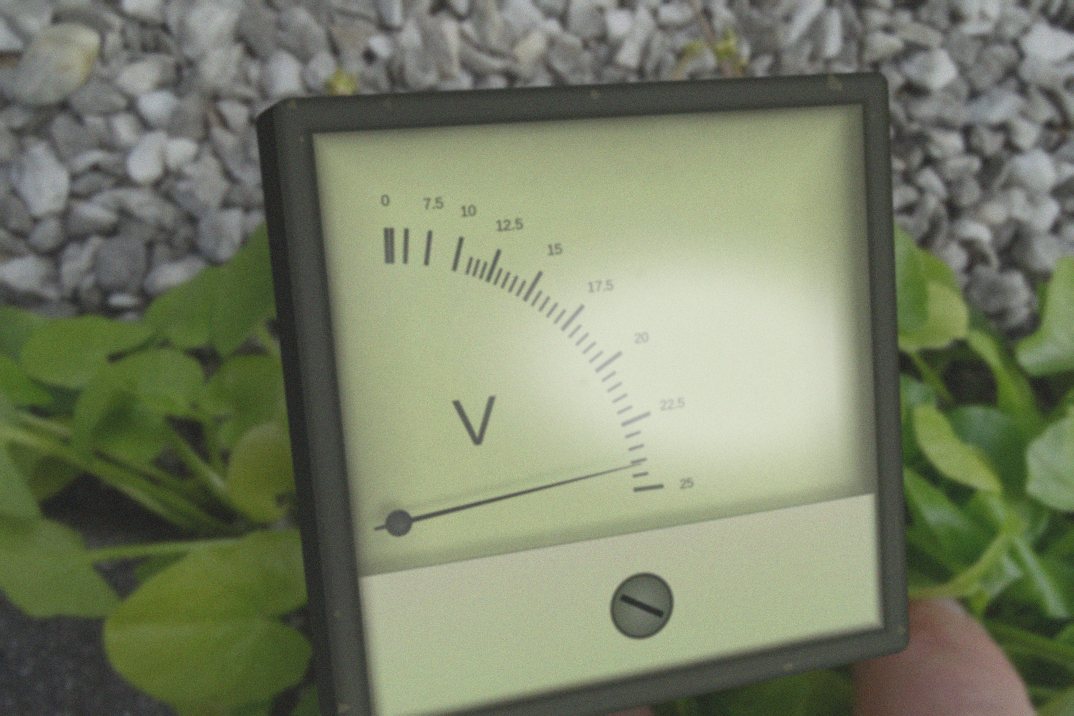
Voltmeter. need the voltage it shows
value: 24 V
